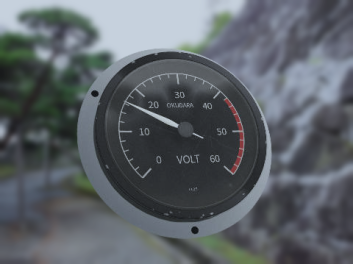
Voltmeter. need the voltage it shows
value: 16 V
